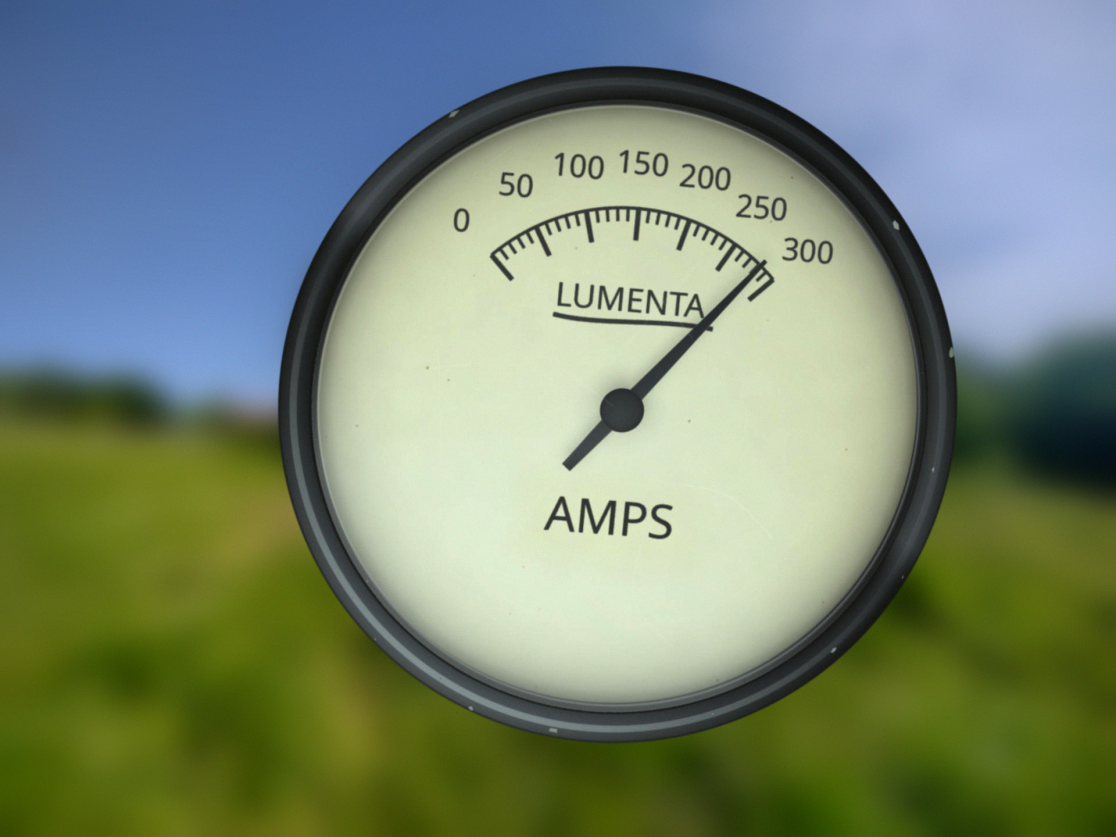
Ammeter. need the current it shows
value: 280 A
